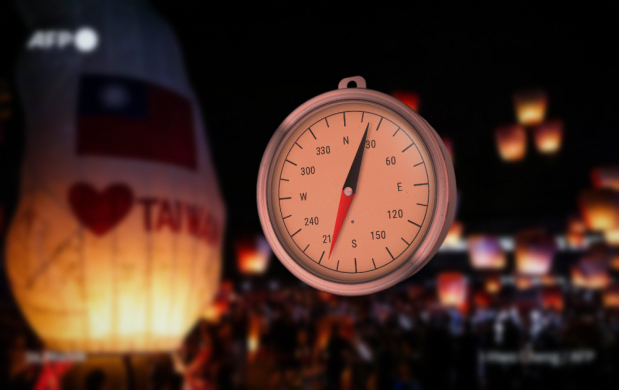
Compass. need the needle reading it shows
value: 202.5 °
